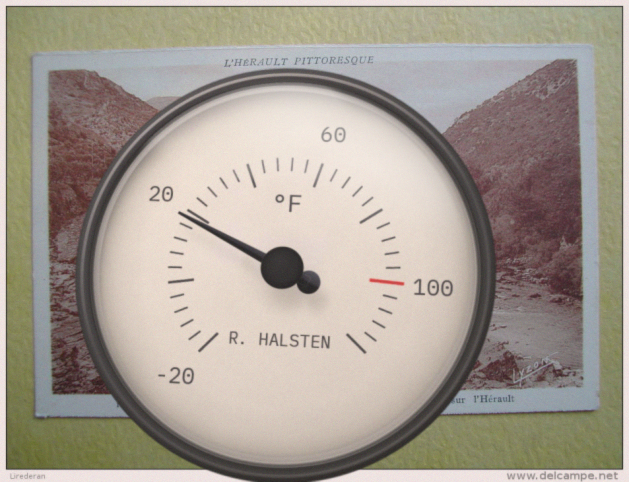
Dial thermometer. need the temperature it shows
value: 18 °F
